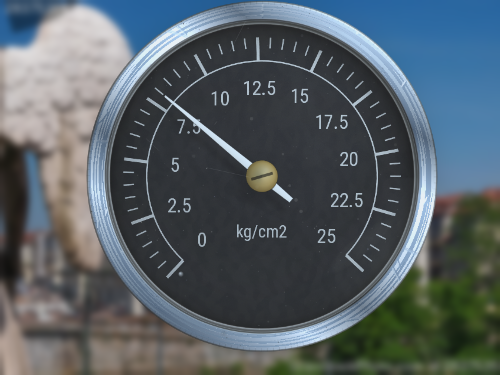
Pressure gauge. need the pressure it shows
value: 8 kg/cm²
